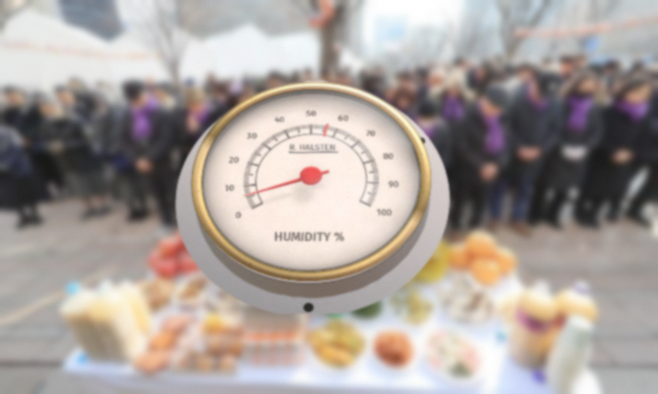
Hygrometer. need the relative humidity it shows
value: 5 %
